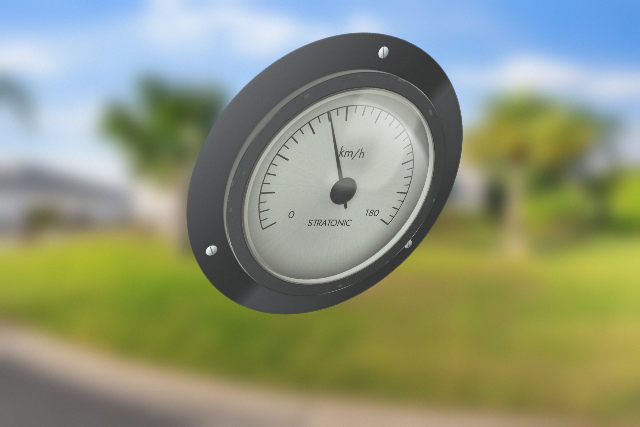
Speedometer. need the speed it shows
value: 70 km/h
